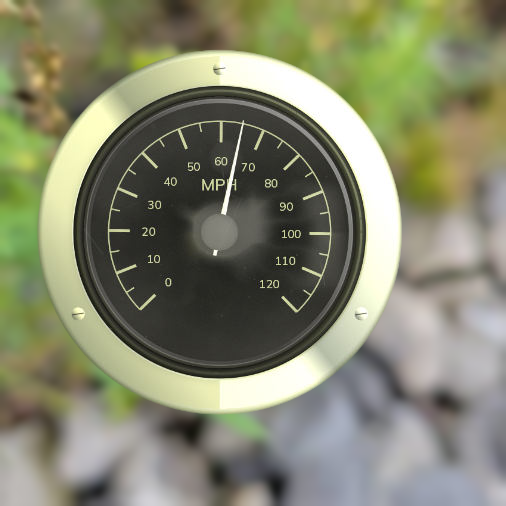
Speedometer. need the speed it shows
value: 65 mph
